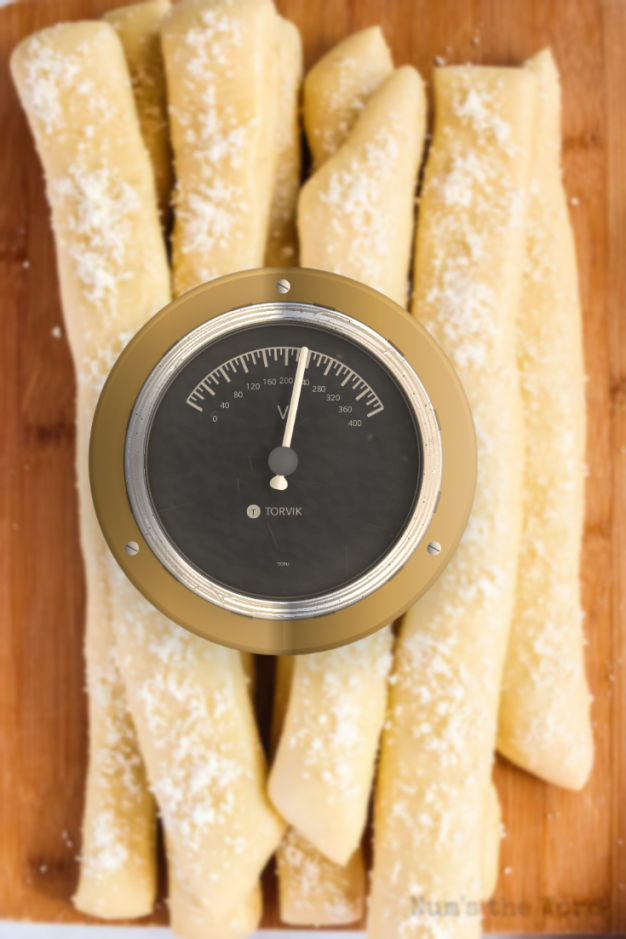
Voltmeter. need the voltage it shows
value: 230 V
